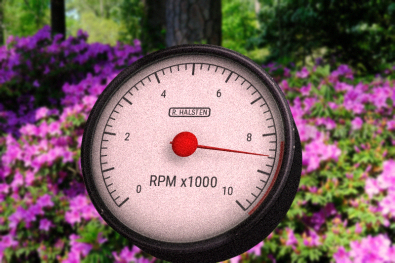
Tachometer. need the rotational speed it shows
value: 8600 rpm
